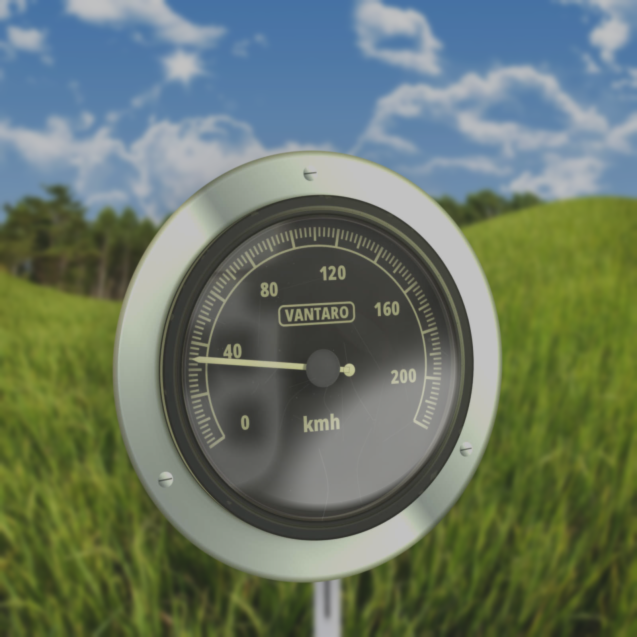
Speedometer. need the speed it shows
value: 34 km/h
